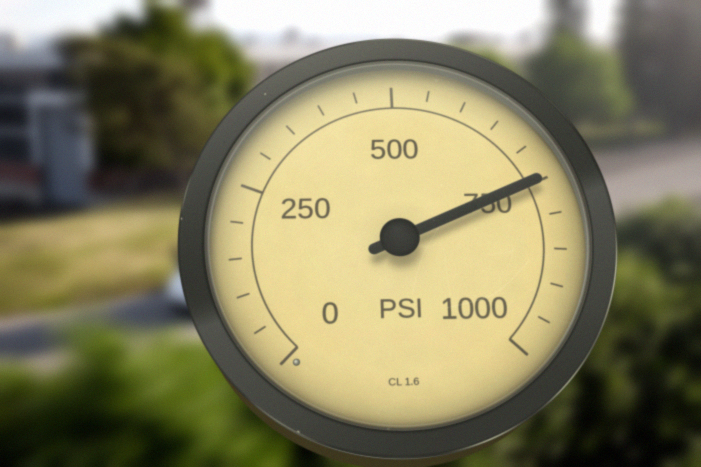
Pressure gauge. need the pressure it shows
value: 750 psi
